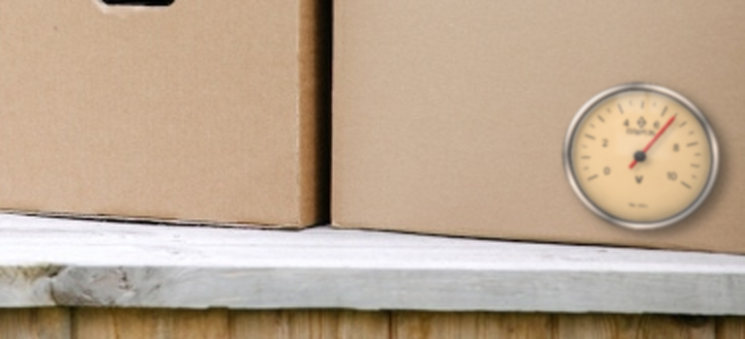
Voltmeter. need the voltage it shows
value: 6.5 V
